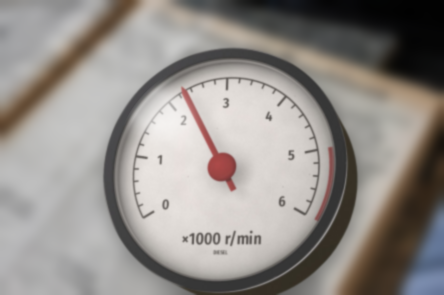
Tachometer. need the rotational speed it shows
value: 2300 rpm
